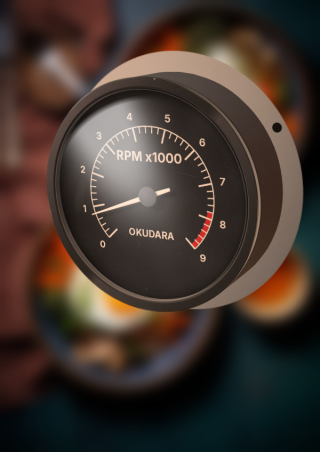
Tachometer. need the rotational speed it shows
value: 800 rpm
